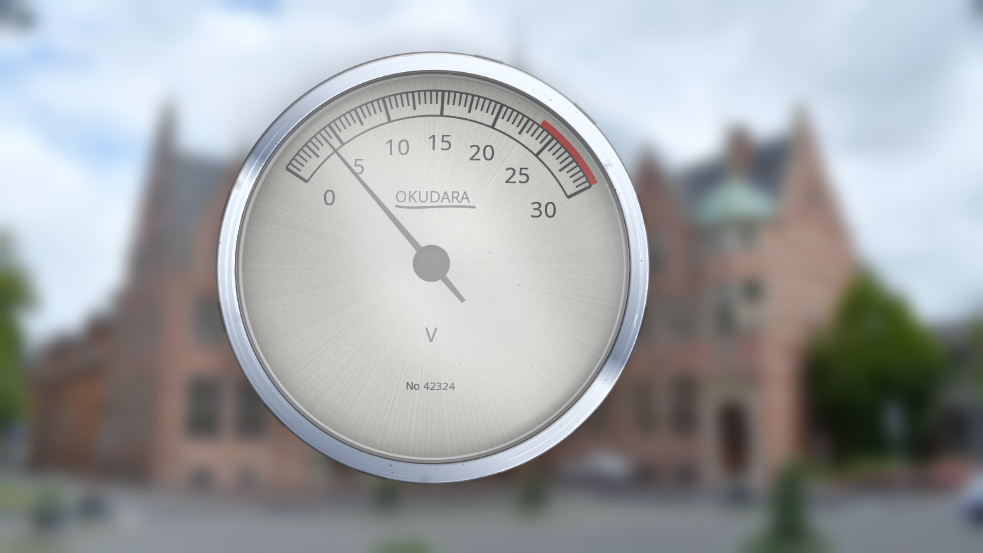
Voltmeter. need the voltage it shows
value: 4 V
